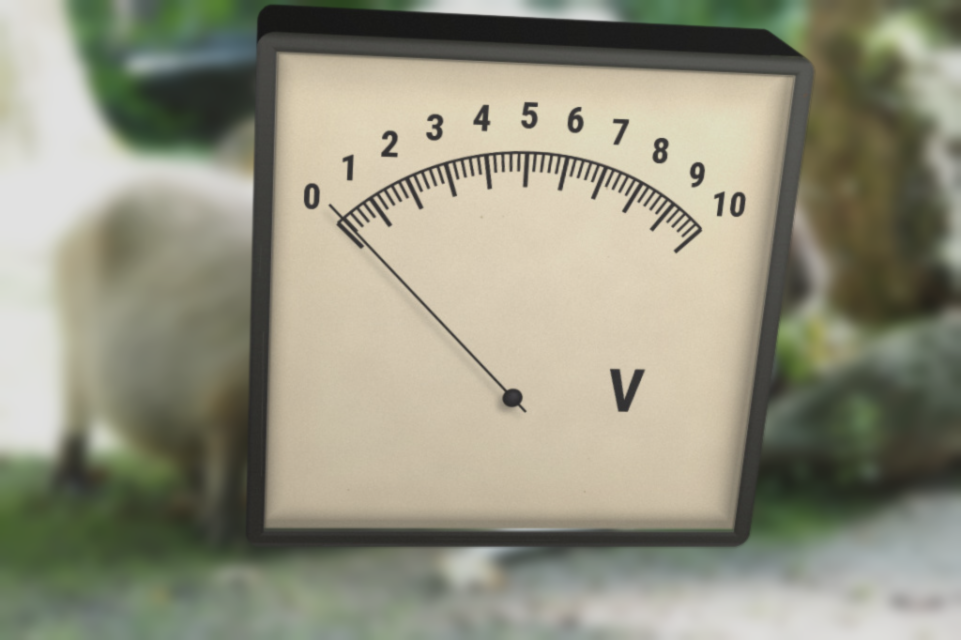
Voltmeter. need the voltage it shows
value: 0.2 V
